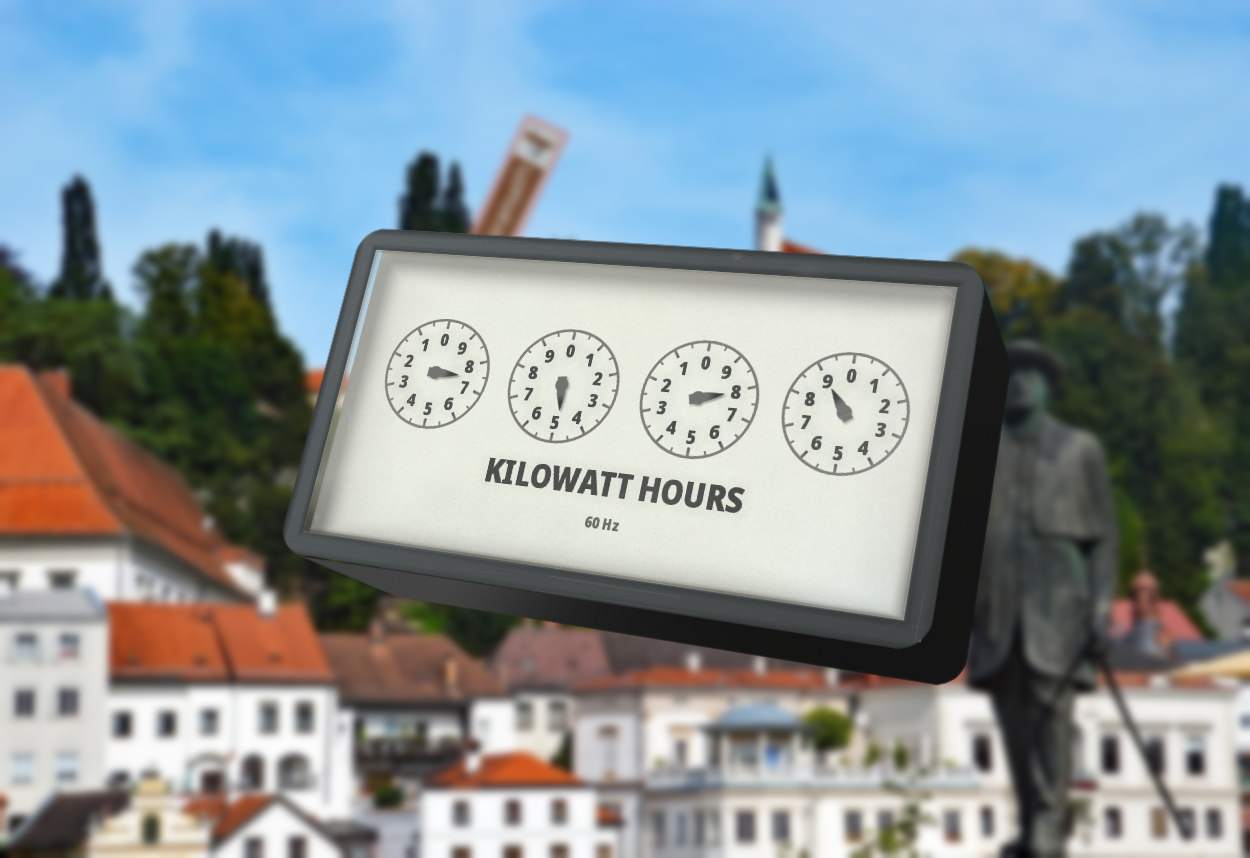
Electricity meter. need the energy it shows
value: 7479 kWh
